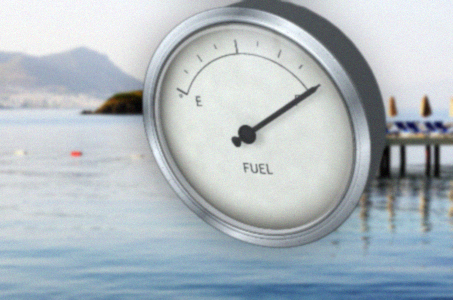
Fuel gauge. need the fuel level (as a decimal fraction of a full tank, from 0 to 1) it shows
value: 1
